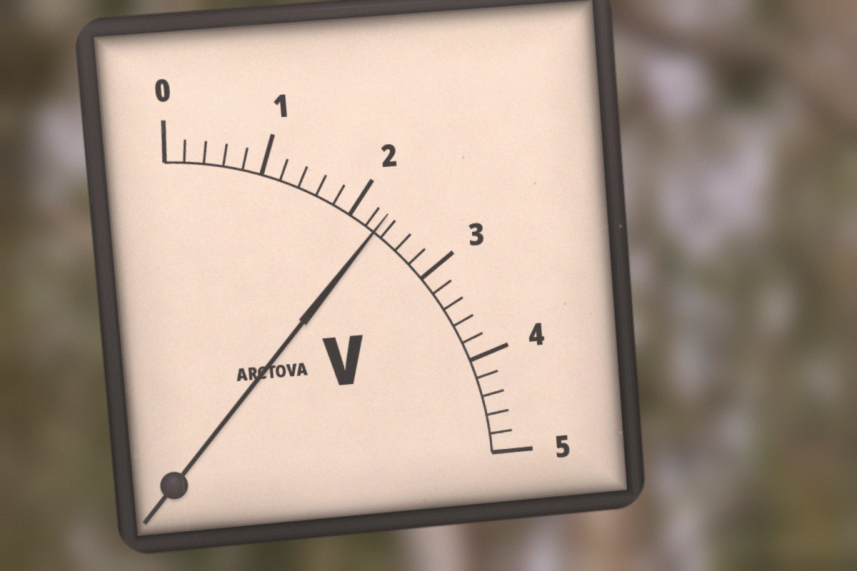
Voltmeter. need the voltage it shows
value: 2.3 V
